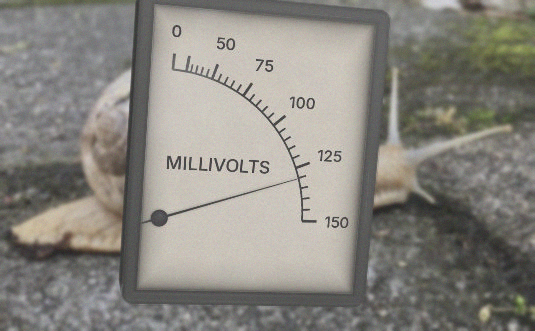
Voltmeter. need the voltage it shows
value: 130 mV
